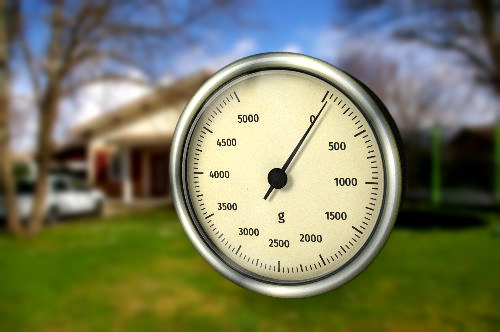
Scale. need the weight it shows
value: 50 g
